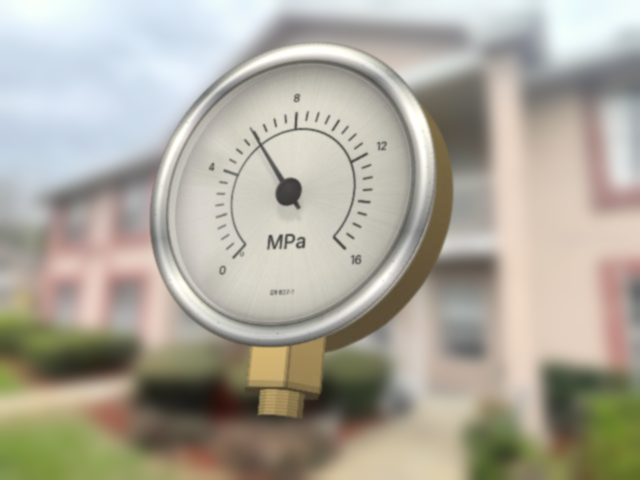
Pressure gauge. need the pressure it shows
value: 6 MPa
